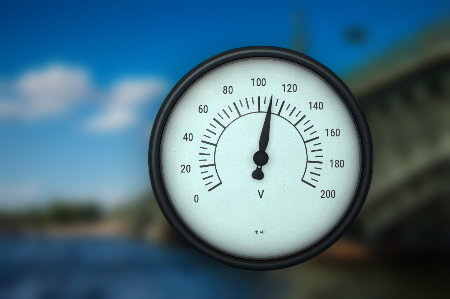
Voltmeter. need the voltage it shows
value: 110 V
